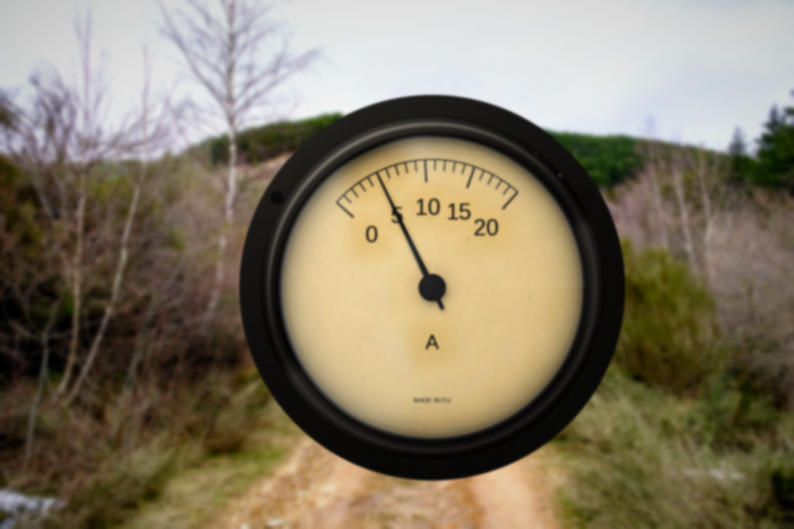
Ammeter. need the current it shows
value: 5 A
